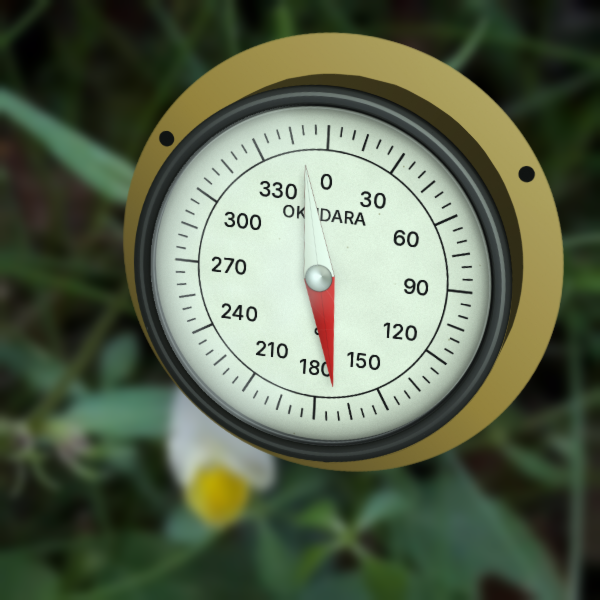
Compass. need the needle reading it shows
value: 170 °
